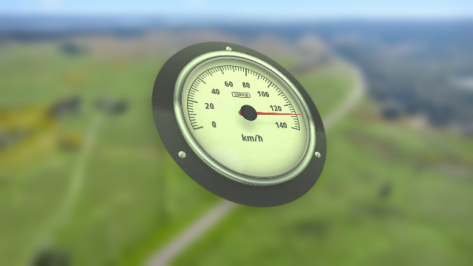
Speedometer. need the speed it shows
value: 130 km/h
